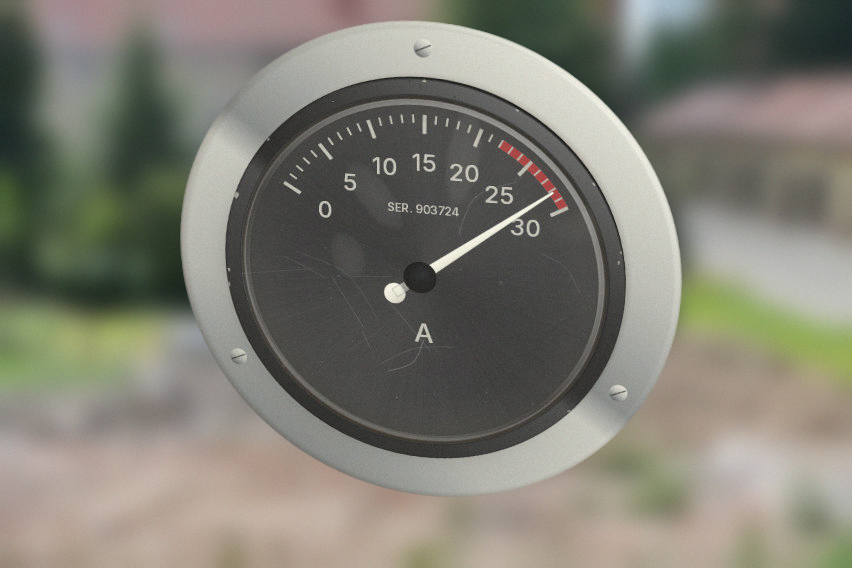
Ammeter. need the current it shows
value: 28 A
